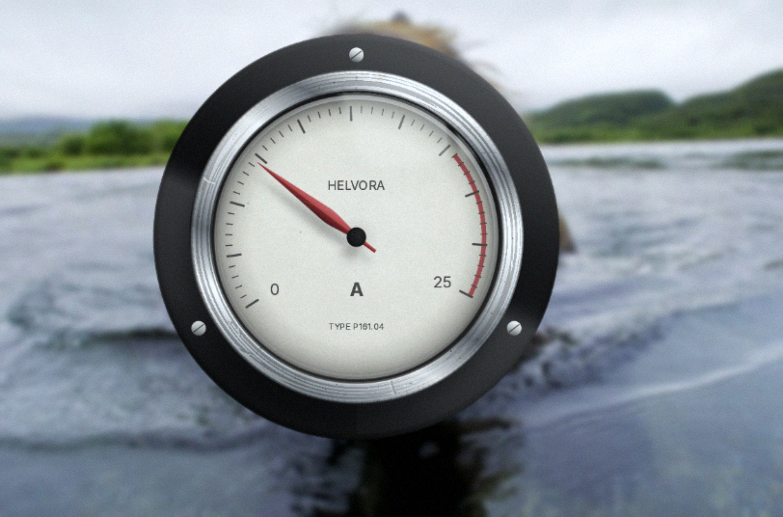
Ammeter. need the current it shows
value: 7.25 A
